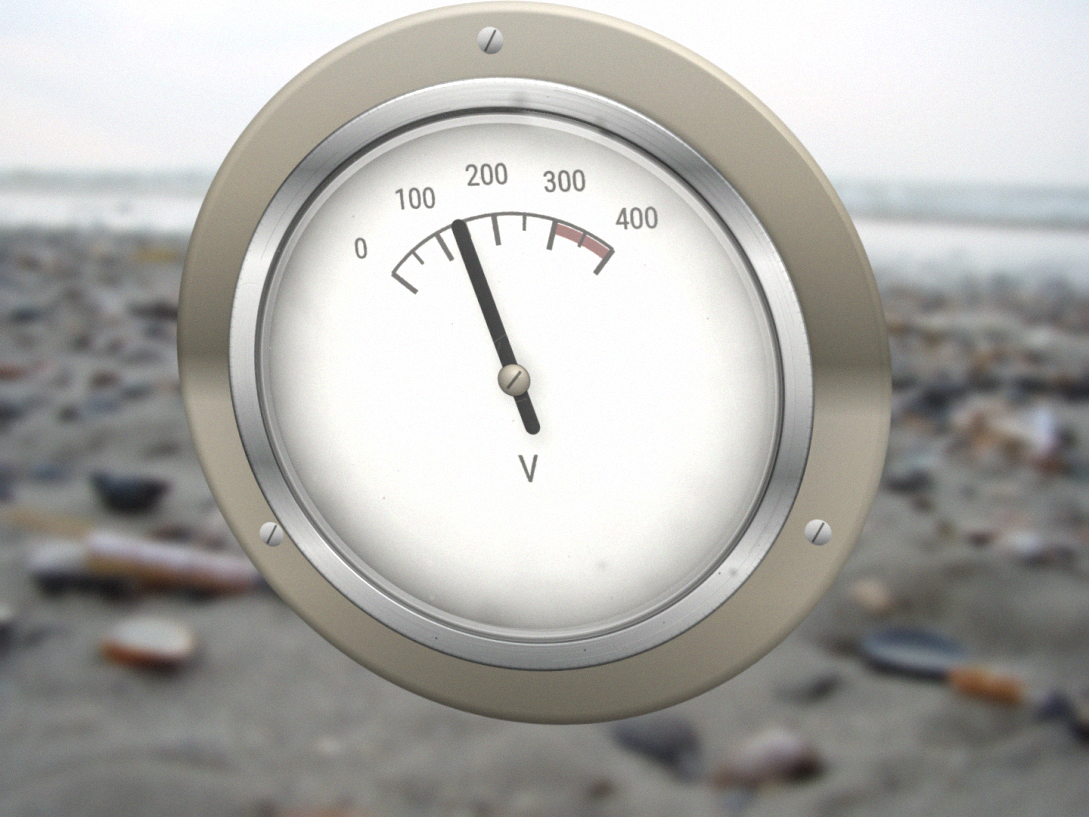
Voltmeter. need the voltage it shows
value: 150 V
